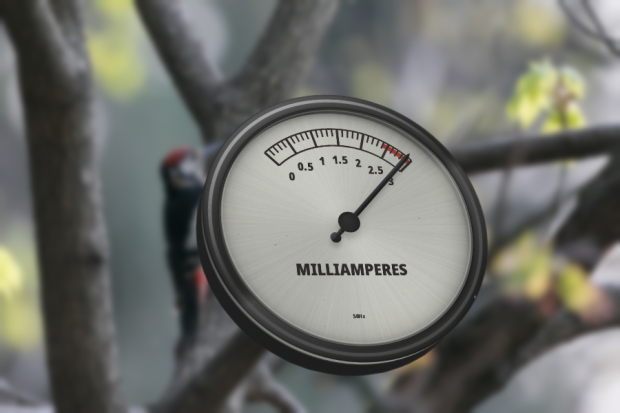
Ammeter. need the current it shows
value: 2.9 mA
